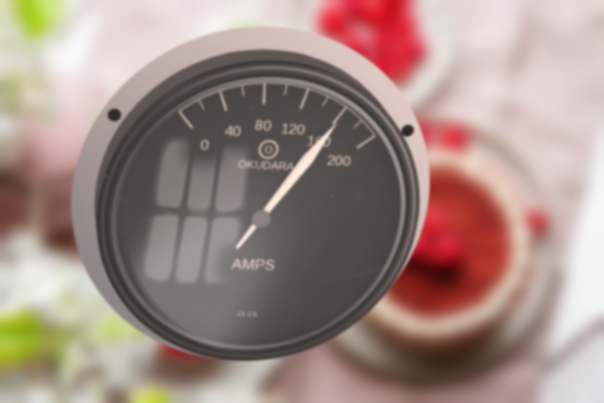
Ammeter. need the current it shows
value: 160 A
